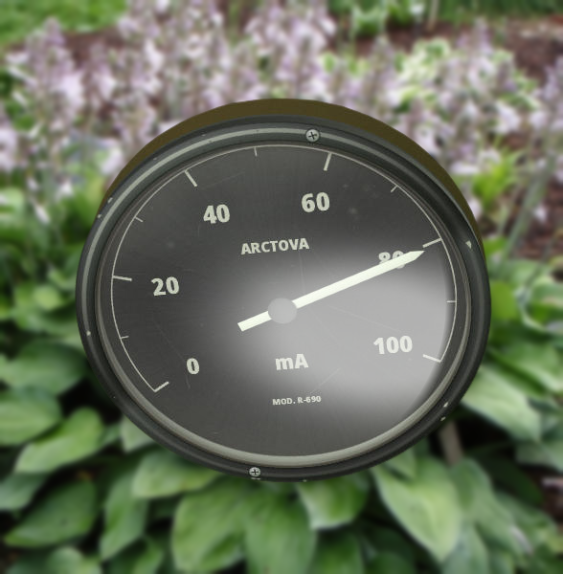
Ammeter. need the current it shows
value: 80 mA
